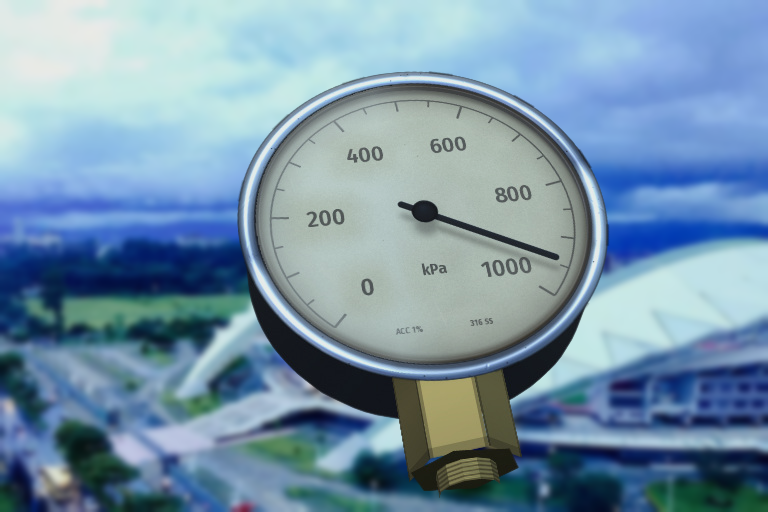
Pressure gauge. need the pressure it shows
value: 950 kPa
